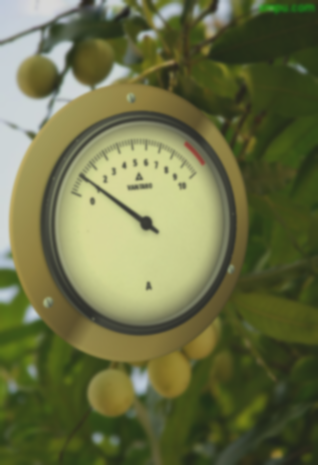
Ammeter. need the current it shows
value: 1 A
